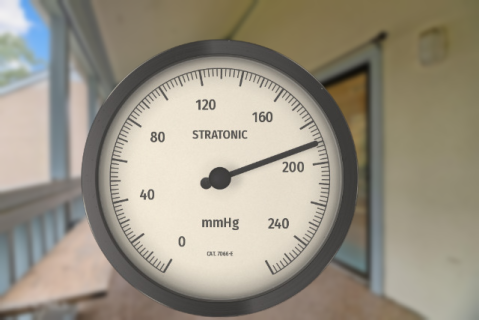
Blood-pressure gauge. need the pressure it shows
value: 190 mmHg
